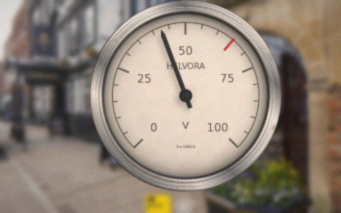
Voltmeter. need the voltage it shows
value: 42.5 V
